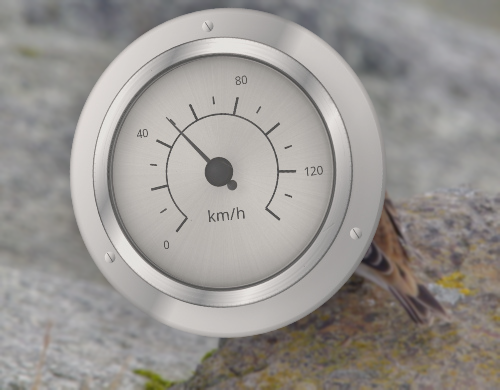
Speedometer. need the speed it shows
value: 50 km/h
